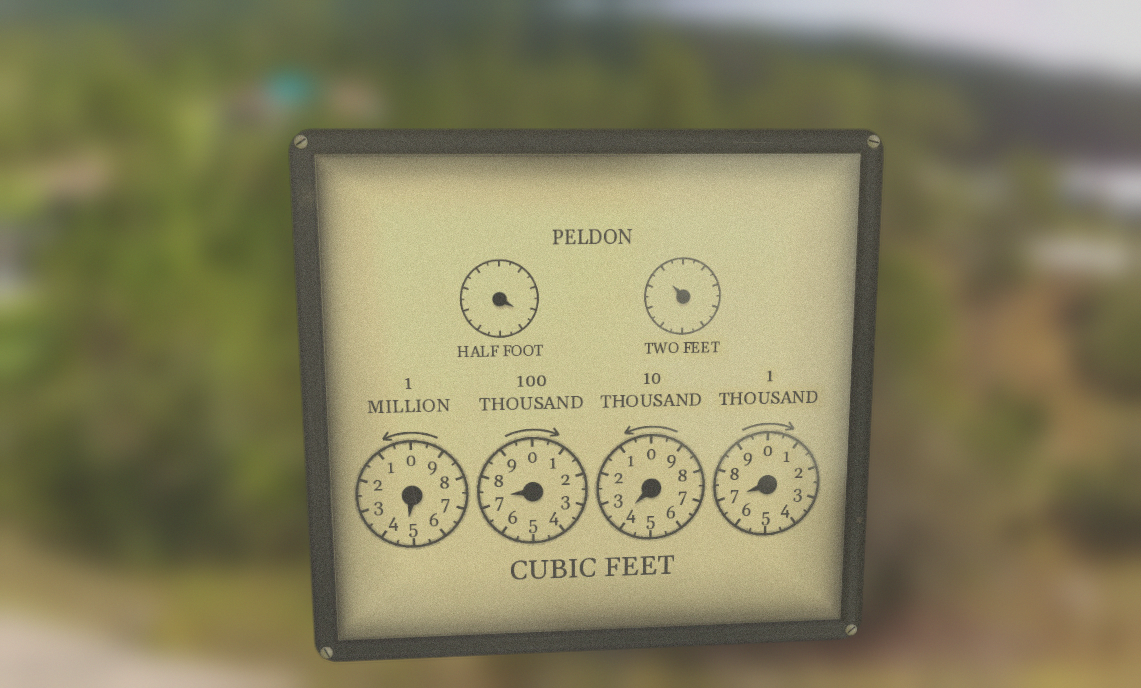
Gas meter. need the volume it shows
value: 473700 ft³
